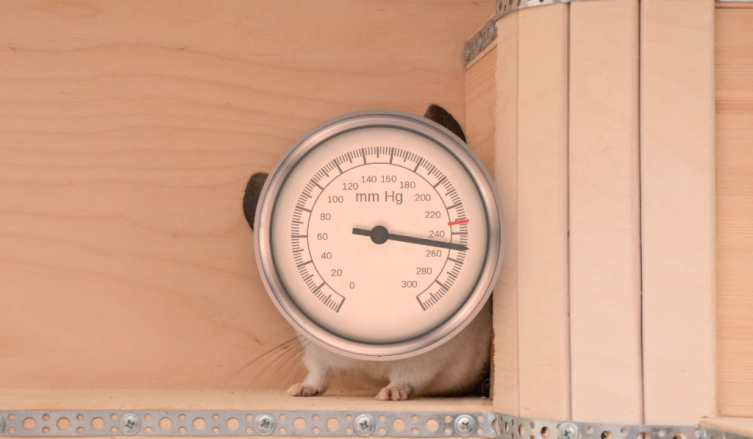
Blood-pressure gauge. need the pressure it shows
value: 250 mmHg
